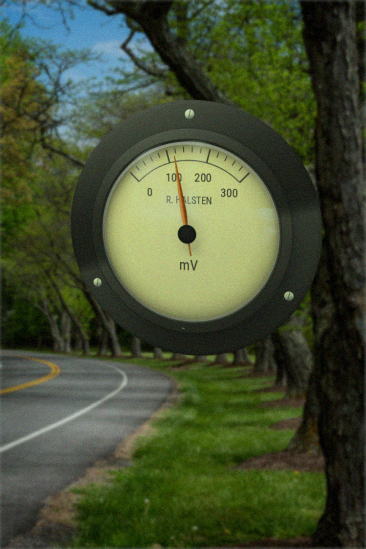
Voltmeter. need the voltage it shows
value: 120 mV
